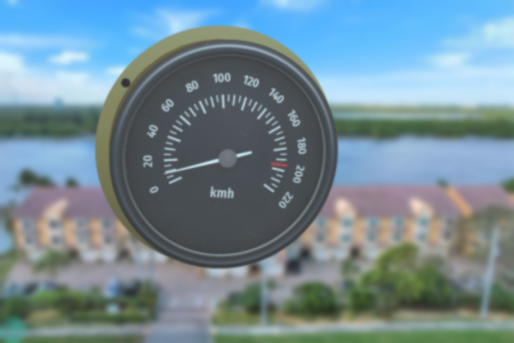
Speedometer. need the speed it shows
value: 10 km/h
